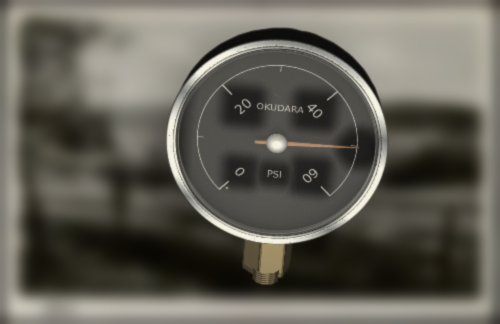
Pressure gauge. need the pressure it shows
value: 50 psi
